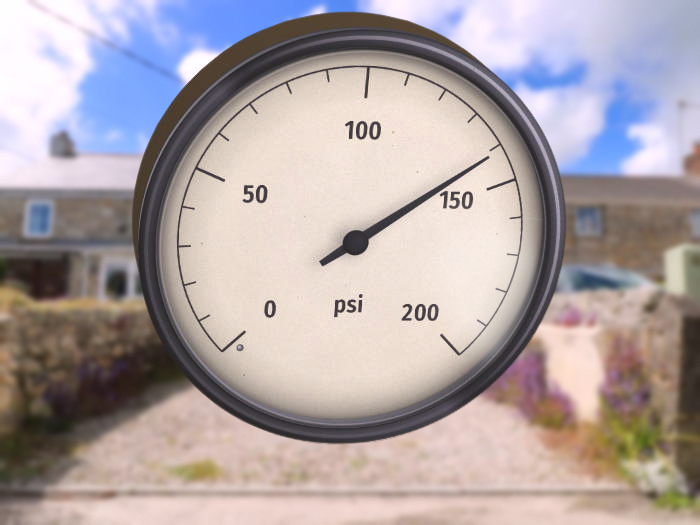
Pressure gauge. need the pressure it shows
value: 140 psi
